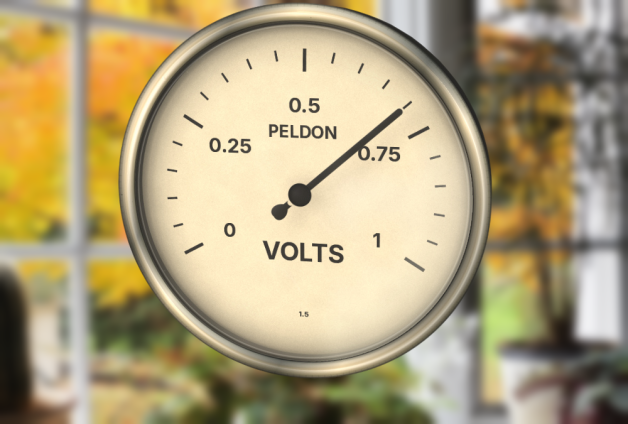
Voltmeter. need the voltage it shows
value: 0.7 V
